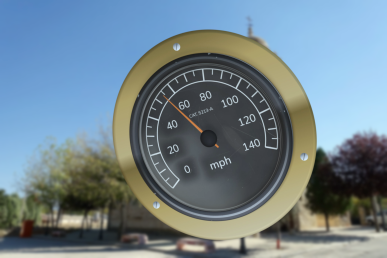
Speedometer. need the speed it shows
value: 55 mph
